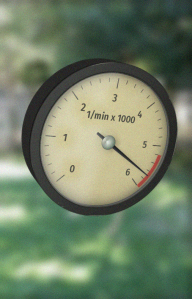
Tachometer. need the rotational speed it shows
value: 5700 rpm
